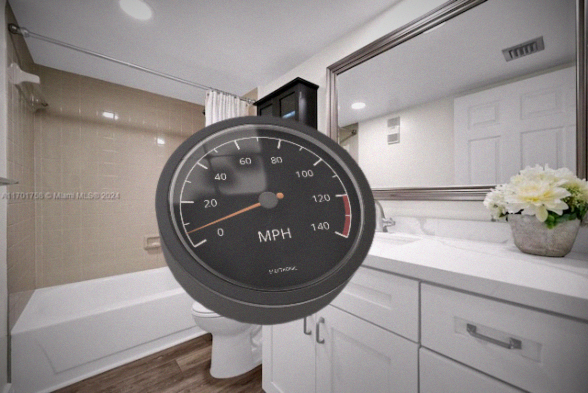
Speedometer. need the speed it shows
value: 5 mph
